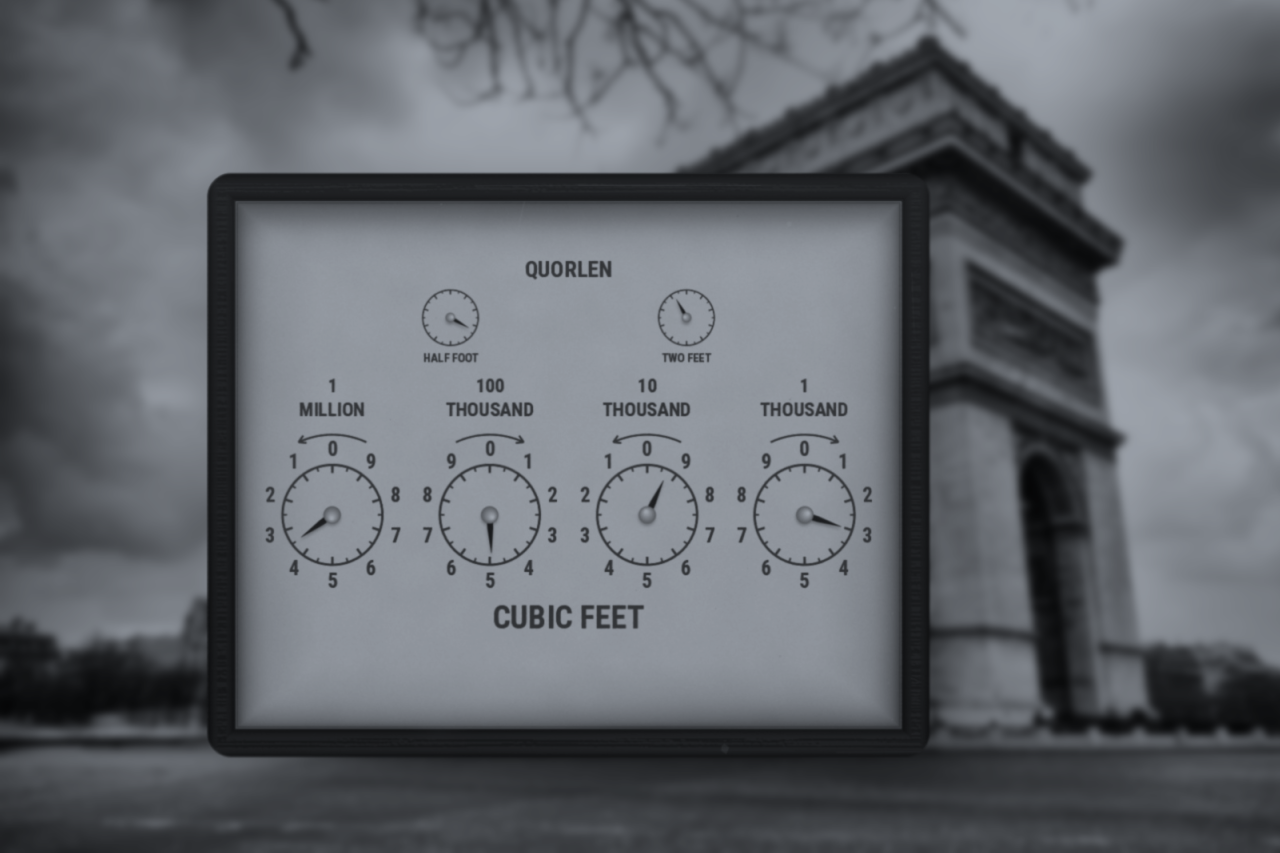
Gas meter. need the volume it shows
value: 349300 ft³
